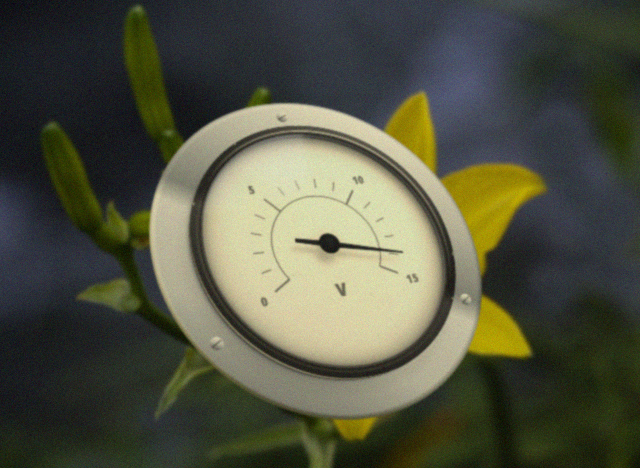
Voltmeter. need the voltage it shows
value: 14 V
